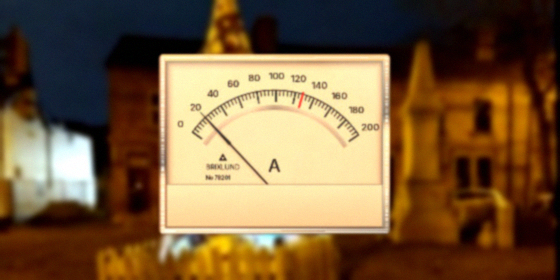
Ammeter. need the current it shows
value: 20 A
